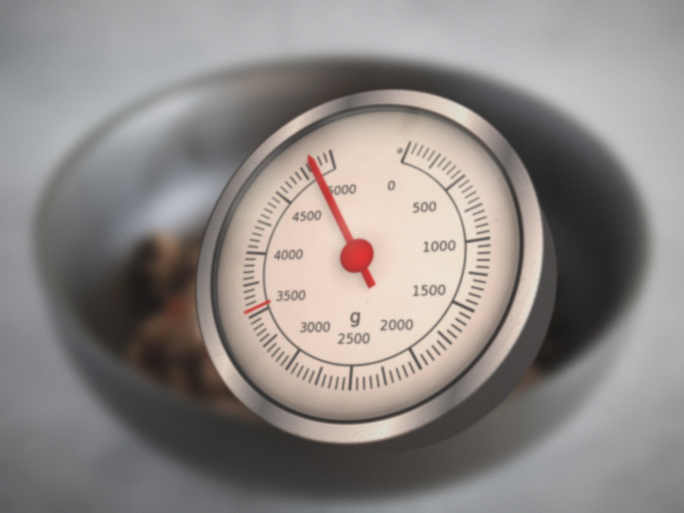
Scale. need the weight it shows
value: 4850 g
